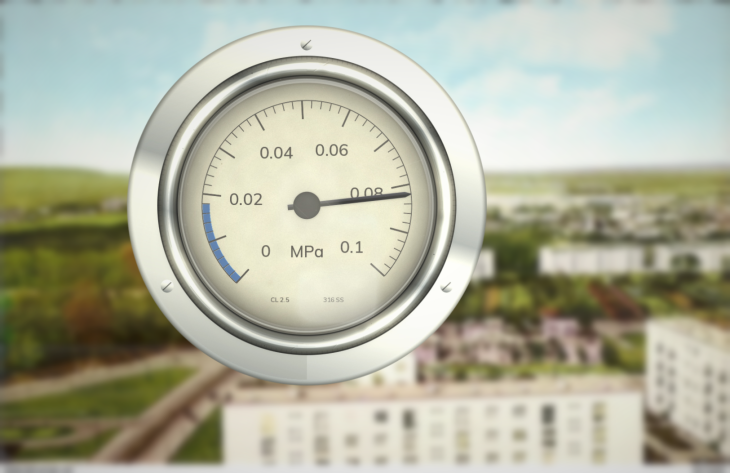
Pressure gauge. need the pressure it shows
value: 0.082 MPa
